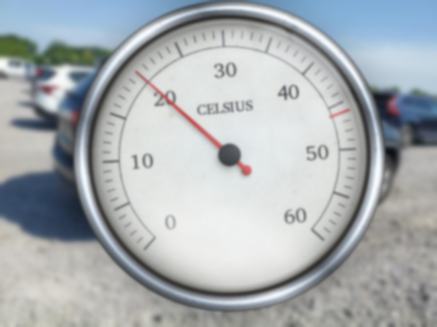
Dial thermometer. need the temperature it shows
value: 20 °C
